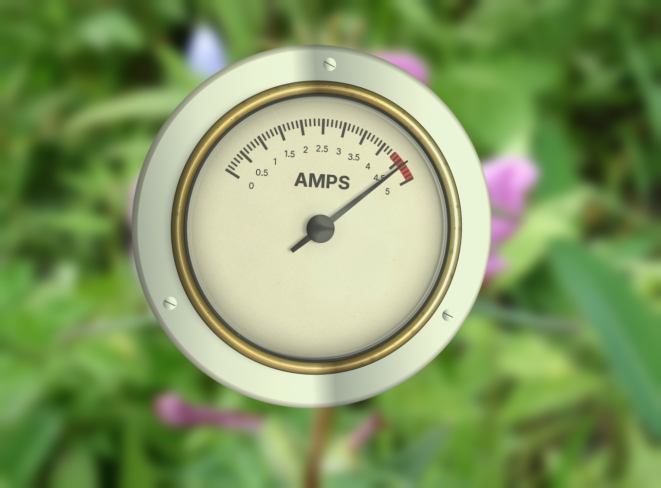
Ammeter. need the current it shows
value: 4.6 A
